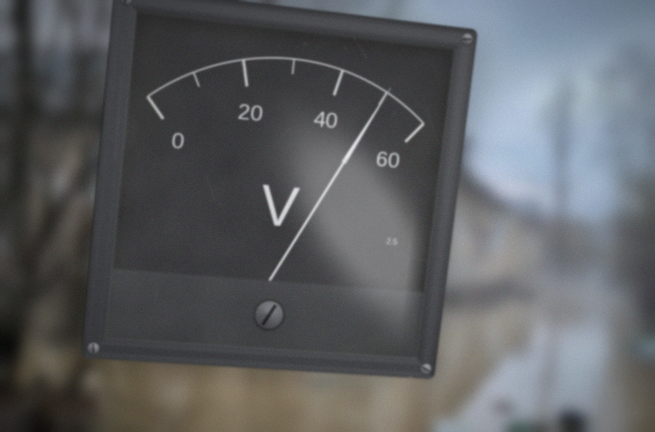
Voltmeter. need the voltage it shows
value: 50 V
